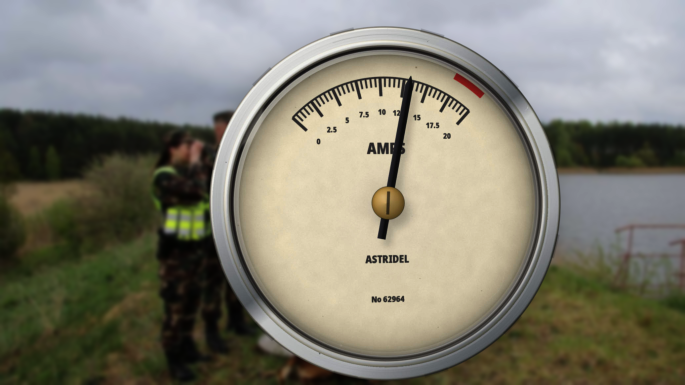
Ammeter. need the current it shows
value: 13 A
